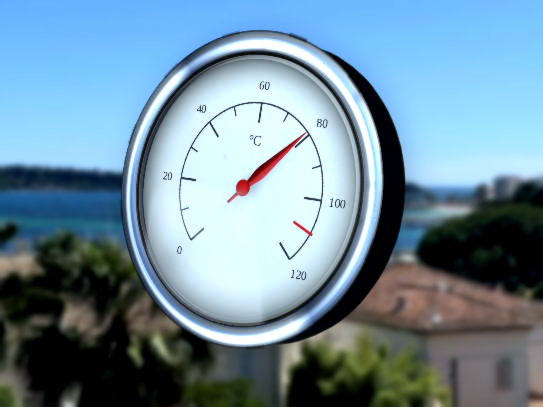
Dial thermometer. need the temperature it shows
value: 80 °C
